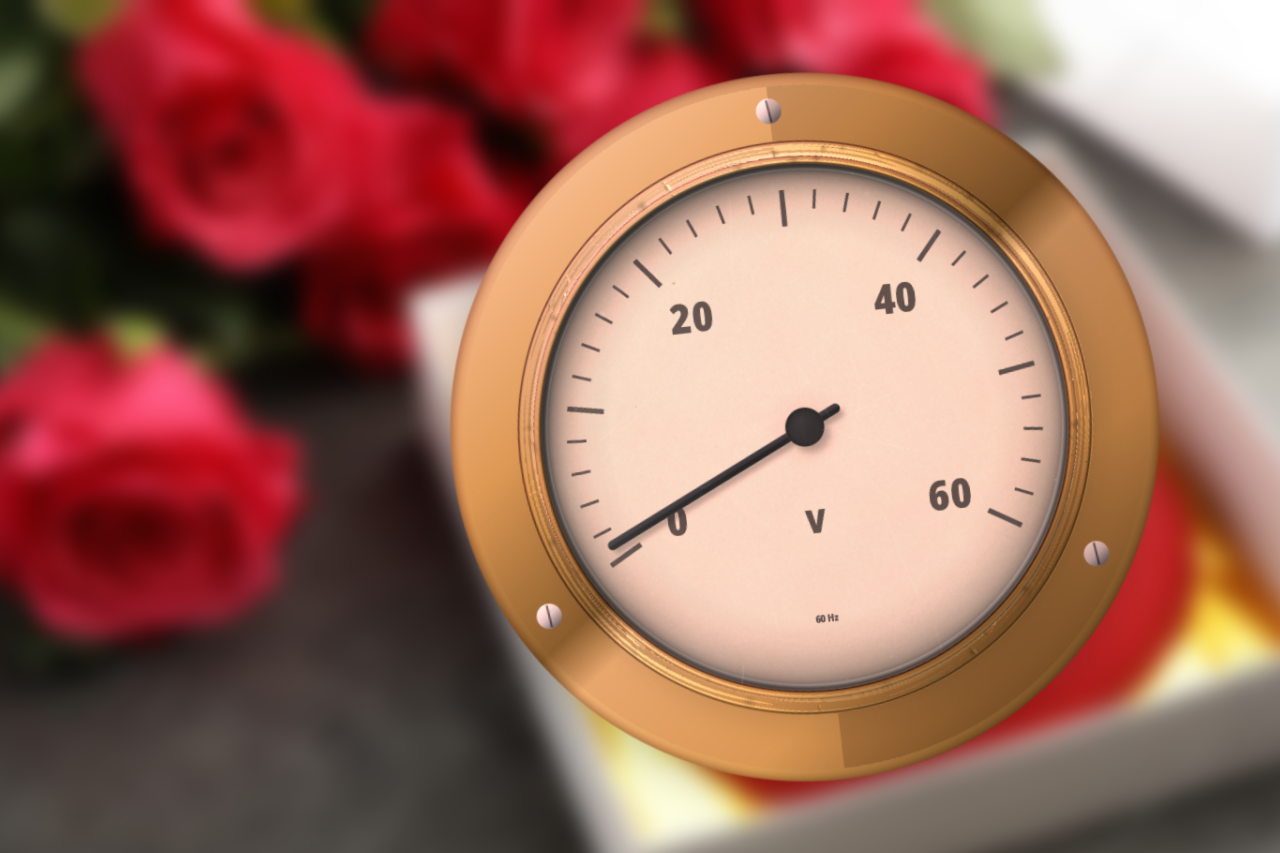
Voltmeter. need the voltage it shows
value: 1 V
